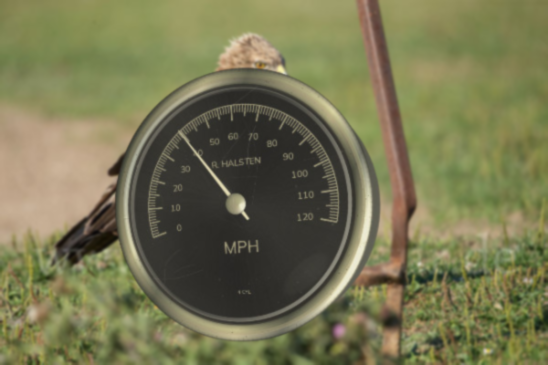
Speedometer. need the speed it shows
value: 40 mph
